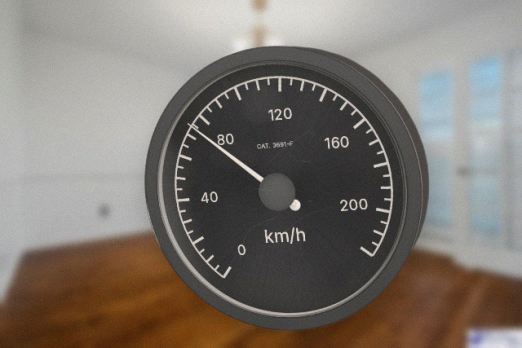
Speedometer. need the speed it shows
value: 75 km/h
